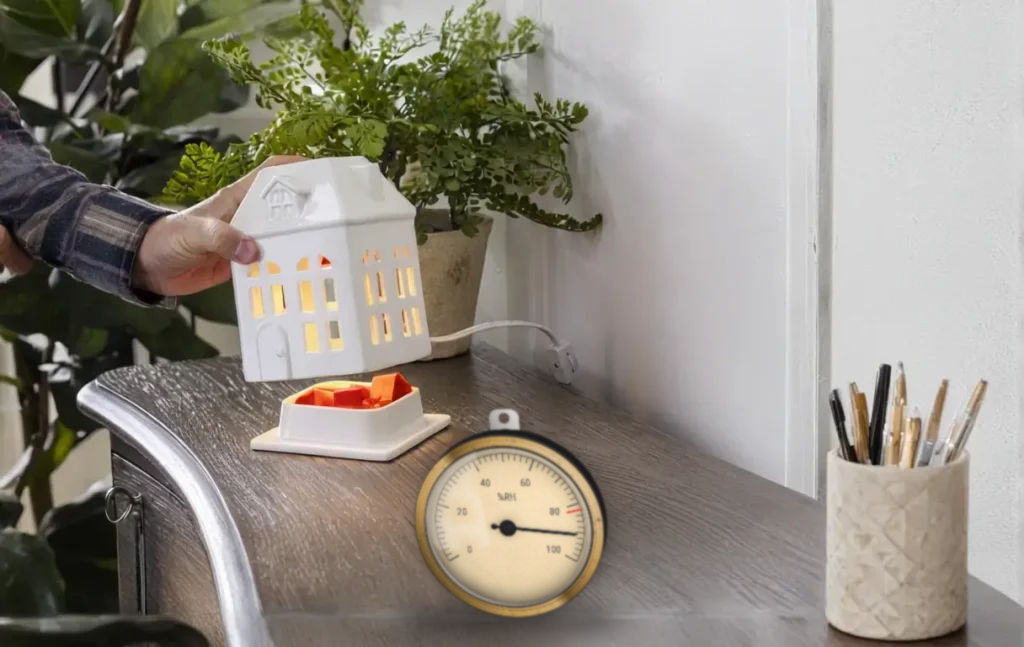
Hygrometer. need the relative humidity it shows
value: 90 %
